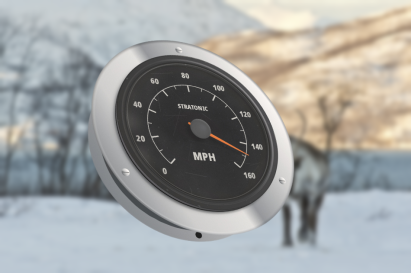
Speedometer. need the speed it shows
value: 150 mph
